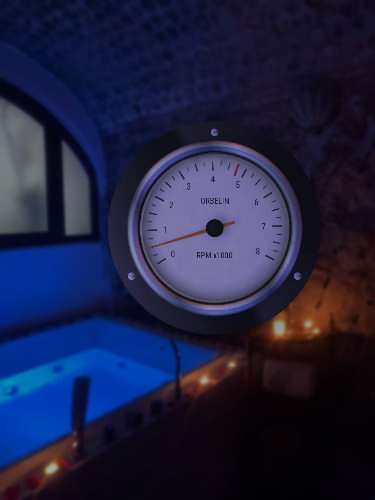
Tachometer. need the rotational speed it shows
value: 500 rpm
